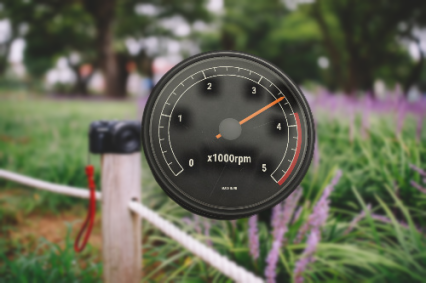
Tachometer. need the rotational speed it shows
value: 3500 rpm
